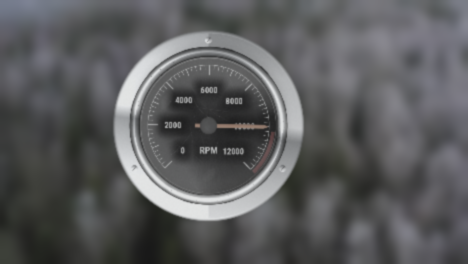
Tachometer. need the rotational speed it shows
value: 10000 rpm
